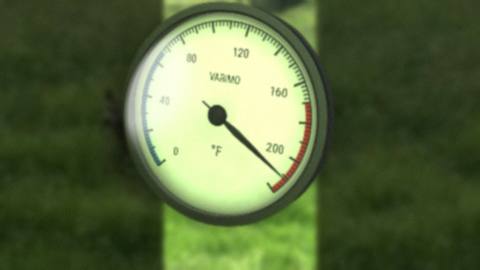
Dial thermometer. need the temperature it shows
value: 210 °F
